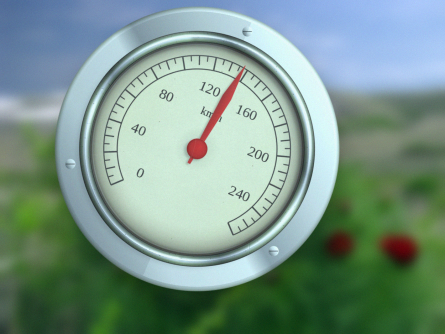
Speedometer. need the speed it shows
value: 137.5 km/h
